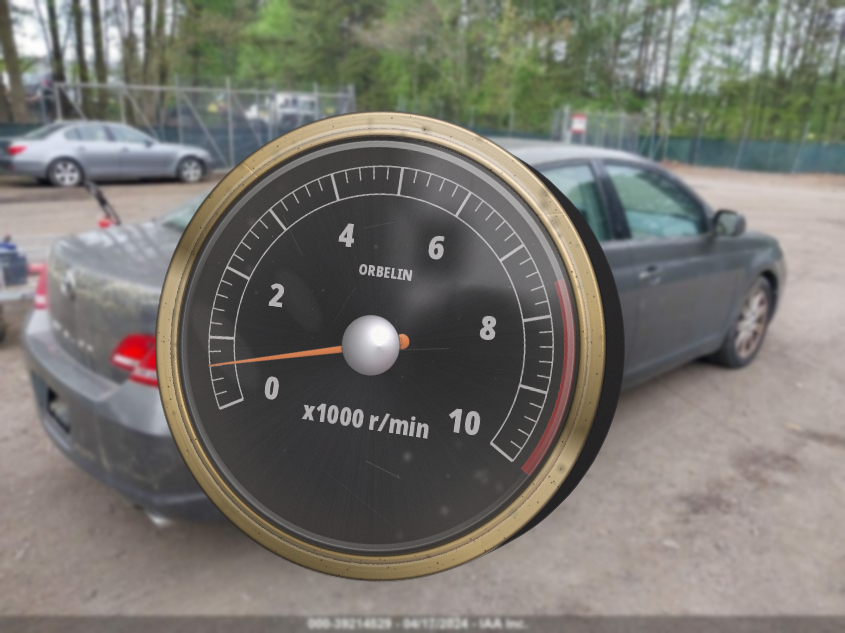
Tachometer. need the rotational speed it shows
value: 600 rpm
